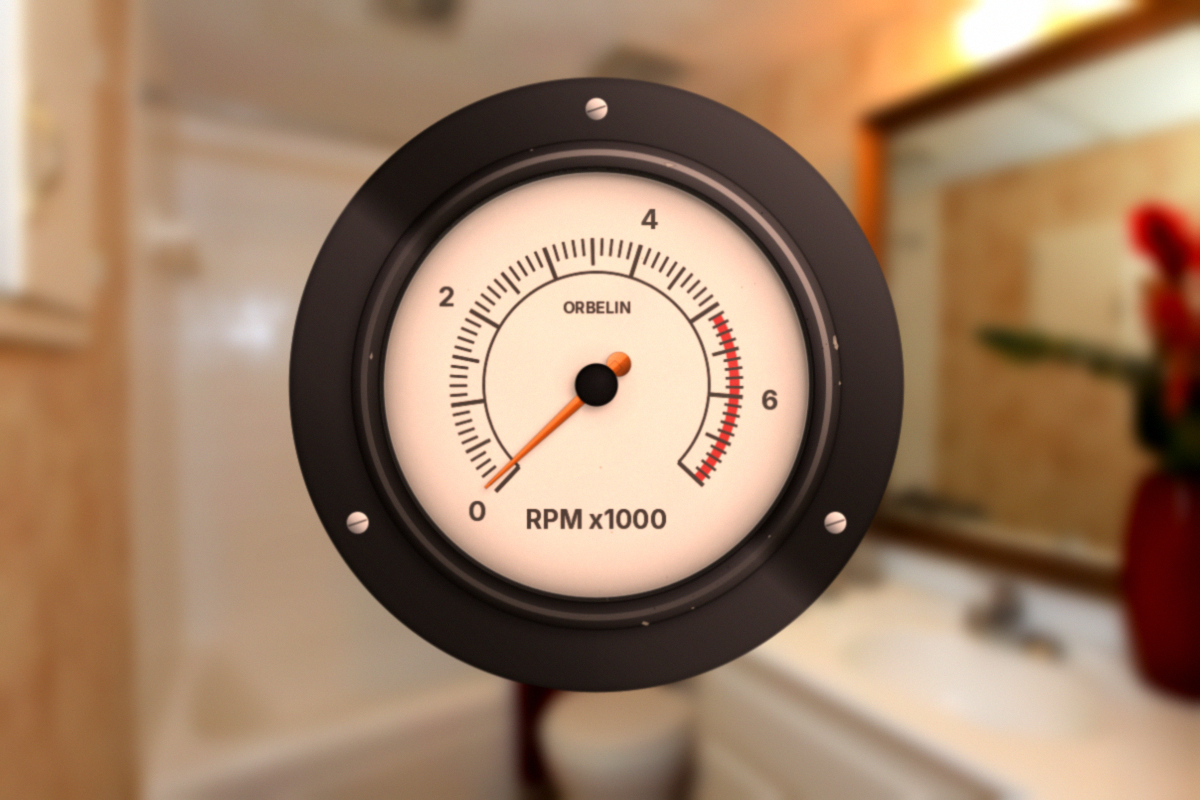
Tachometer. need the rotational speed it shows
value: 100 rpm
